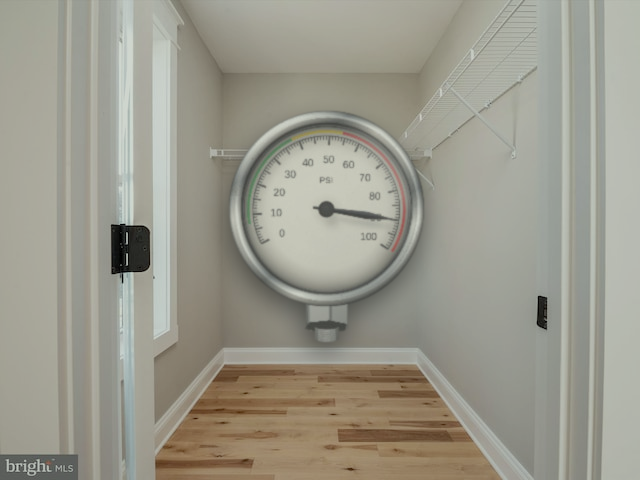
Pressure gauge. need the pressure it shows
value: 90 psi
